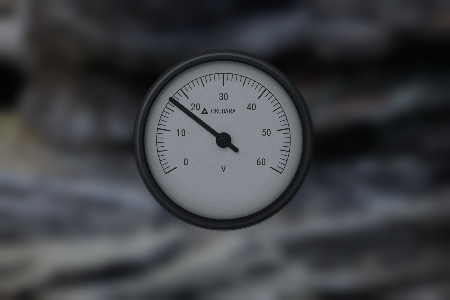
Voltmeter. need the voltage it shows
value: 17 V
